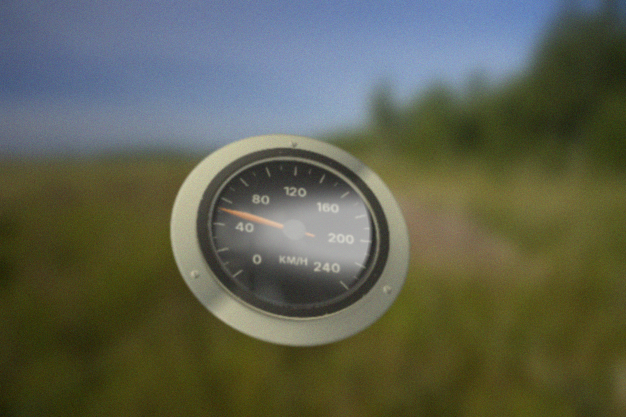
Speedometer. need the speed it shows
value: 50 km/h
